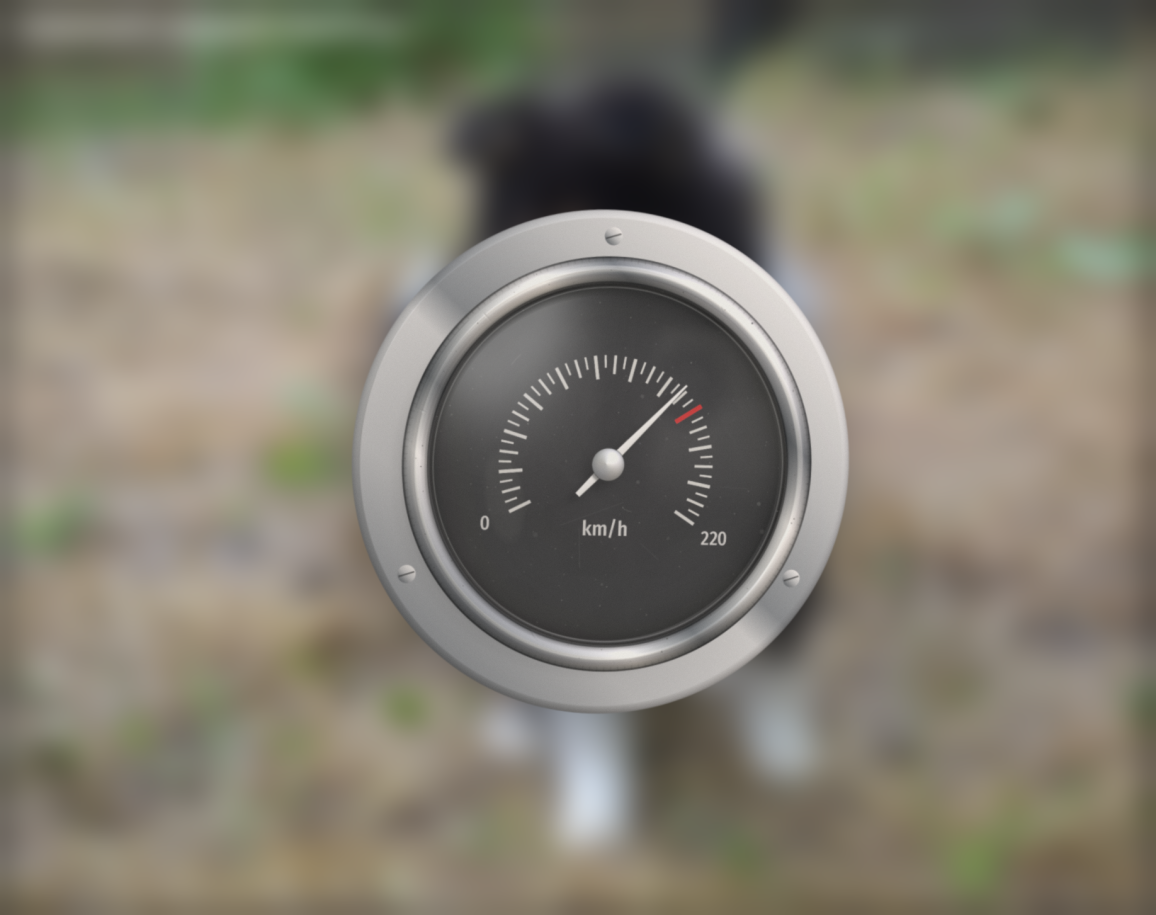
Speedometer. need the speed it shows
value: 147.5 km/h
